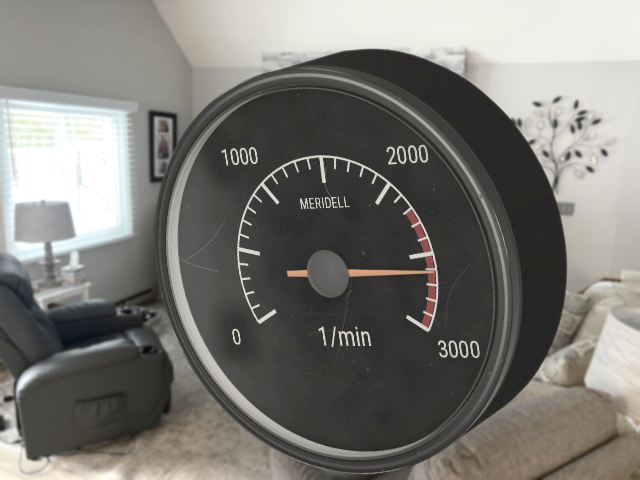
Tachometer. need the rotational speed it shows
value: 2600 rpm
